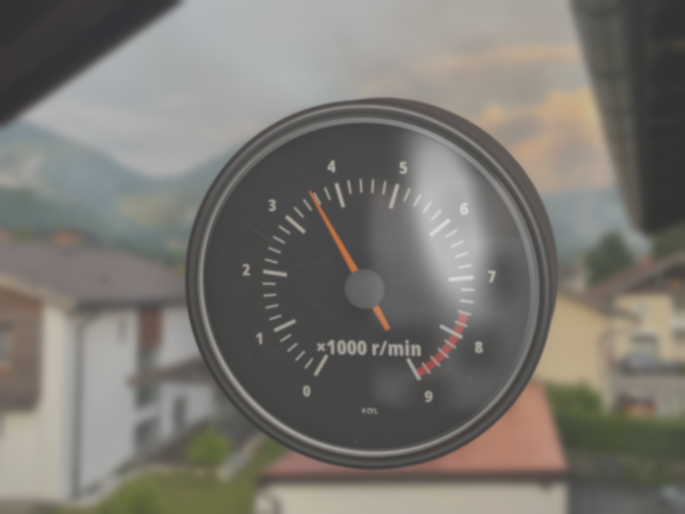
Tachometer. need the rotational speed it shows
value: 3600 rpm
